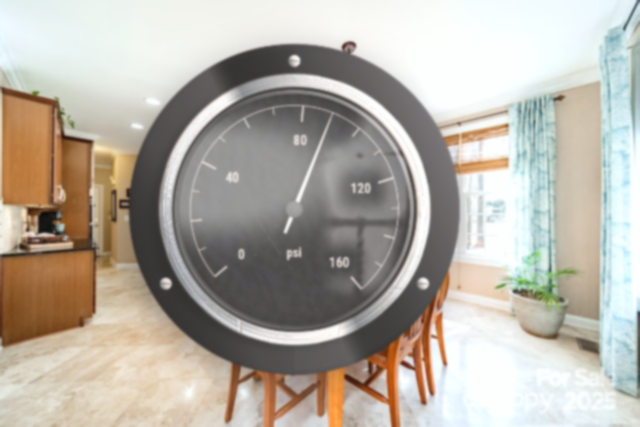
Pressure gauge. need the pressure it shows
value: 90 psi
